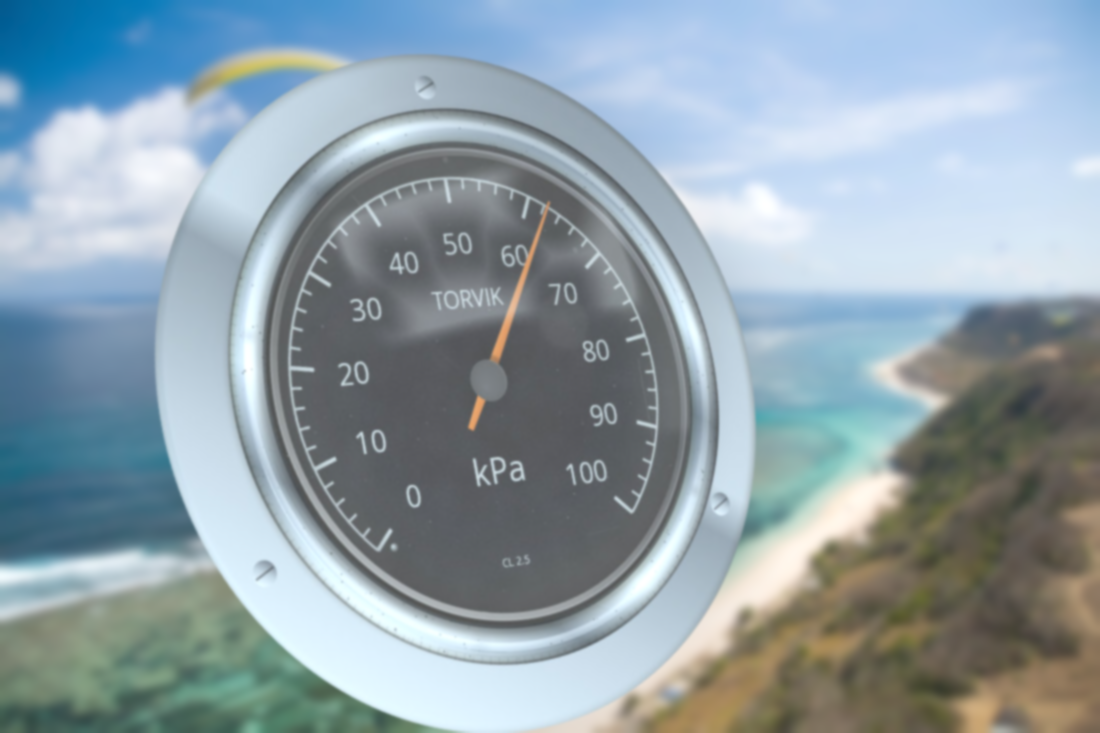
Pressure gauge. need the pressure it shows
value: 62 kPa
